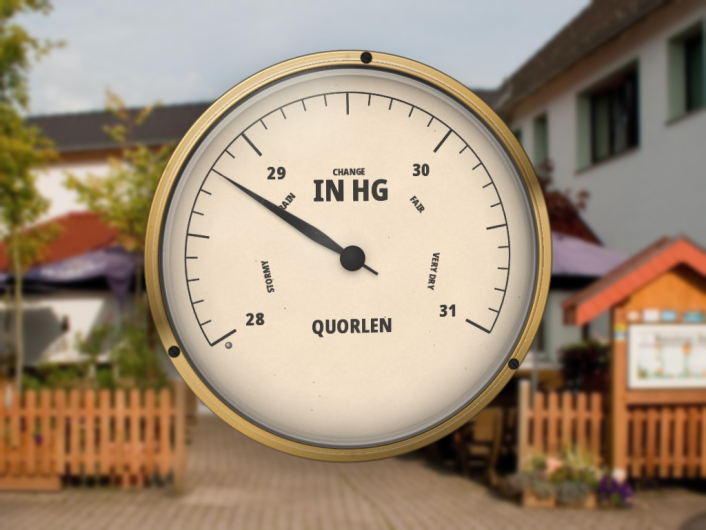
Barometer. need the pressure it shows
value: 28.8 inHg
